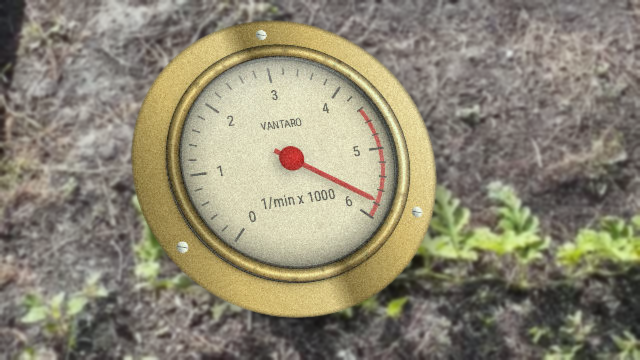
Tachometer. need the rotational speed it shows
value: 5800 rpm
